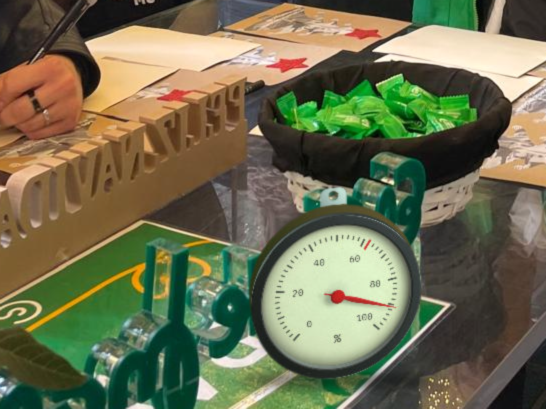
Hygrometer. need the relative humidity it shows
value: 90 %
